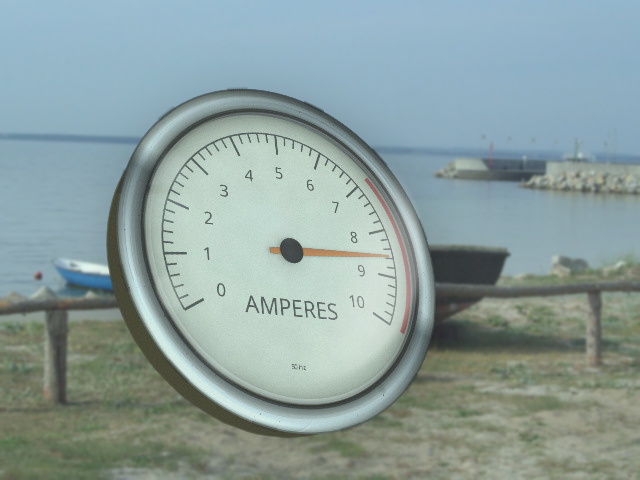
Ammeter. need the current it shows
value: 8.6 A
